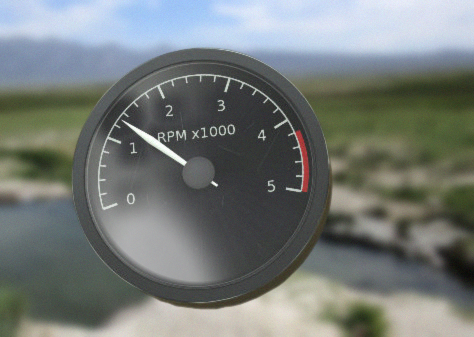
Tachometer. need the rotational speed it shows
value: 1300 rpm
